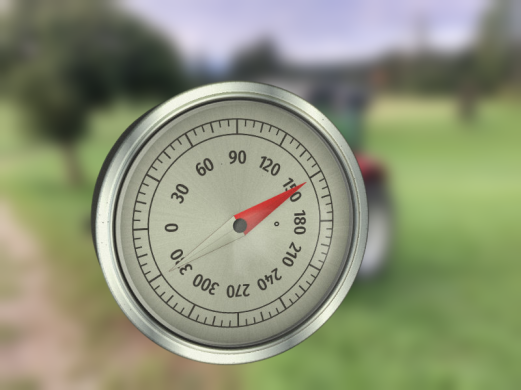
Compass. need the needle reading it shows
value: 150 °
